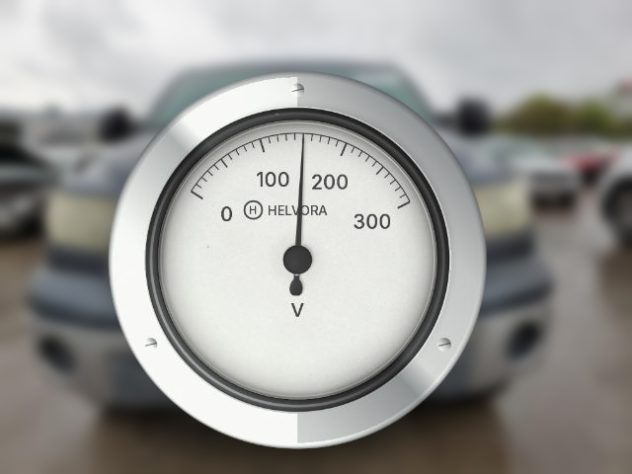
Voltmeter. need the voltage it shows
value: 150 V
